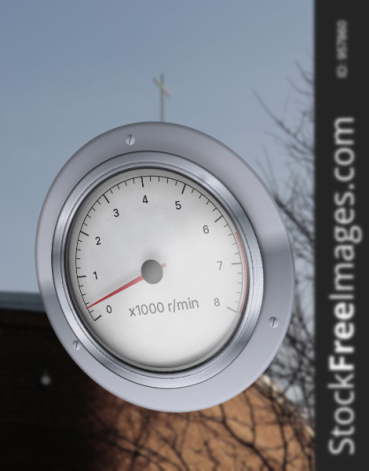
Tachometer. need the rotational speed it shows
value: 300 rpm
